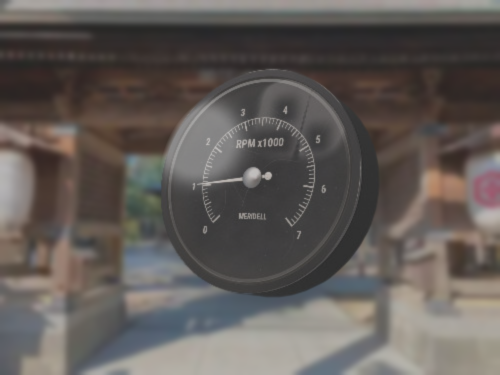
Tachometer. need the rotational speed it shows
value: 1000 rpm
